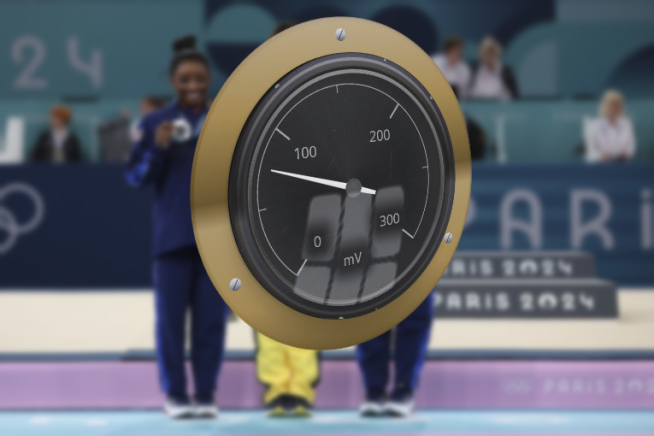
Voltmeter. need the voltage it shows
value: 75 mV
